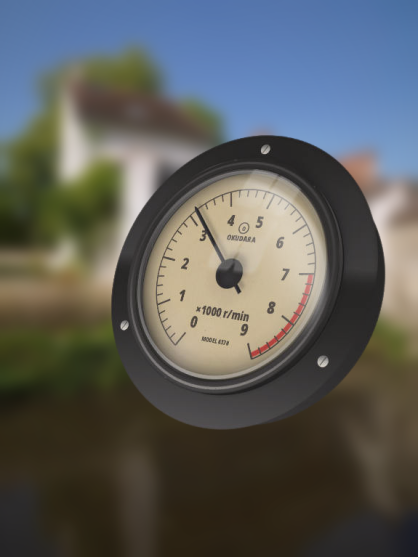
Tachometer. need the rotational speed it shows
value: 3200 rpm
